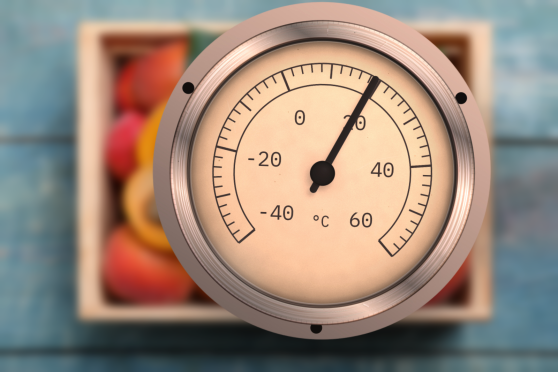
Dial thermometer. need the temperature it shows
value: 19 °C
